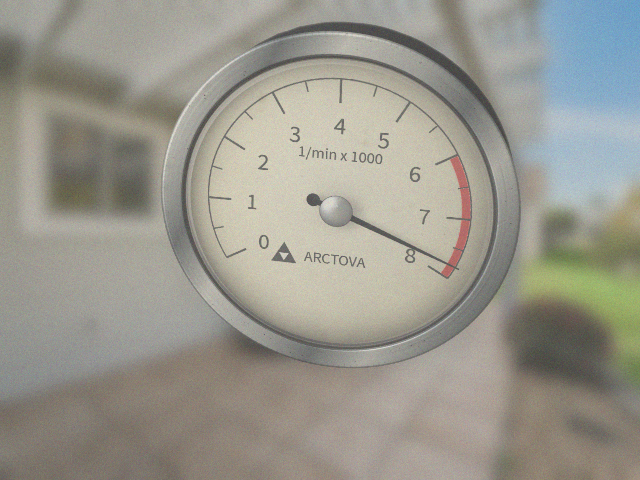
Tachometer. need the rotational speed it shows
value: 7750 rpm
